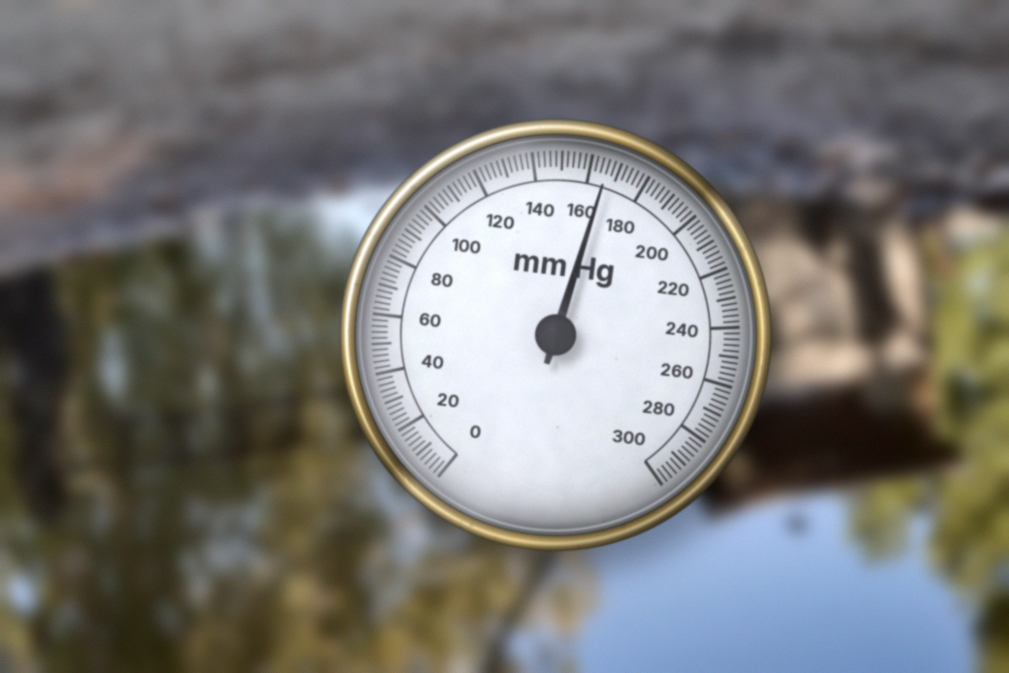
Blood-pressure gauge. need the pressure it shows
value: 166 mmHg
